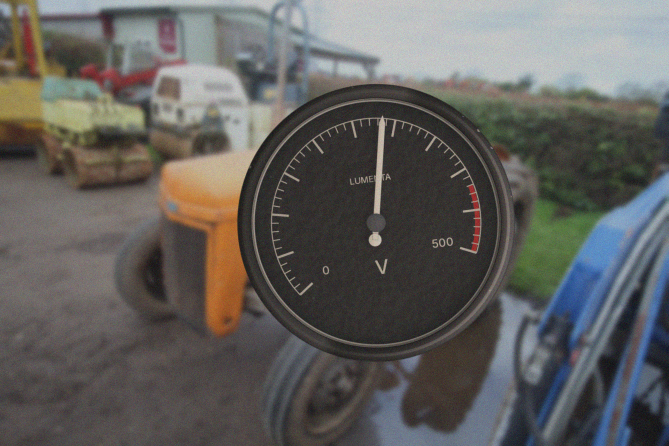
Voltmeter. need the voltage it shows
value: 285 V
